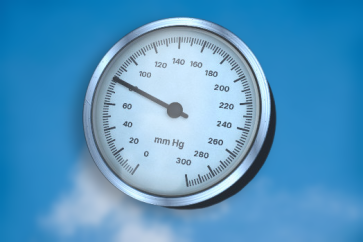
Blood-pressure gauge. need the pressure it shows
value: 80 mmHg
